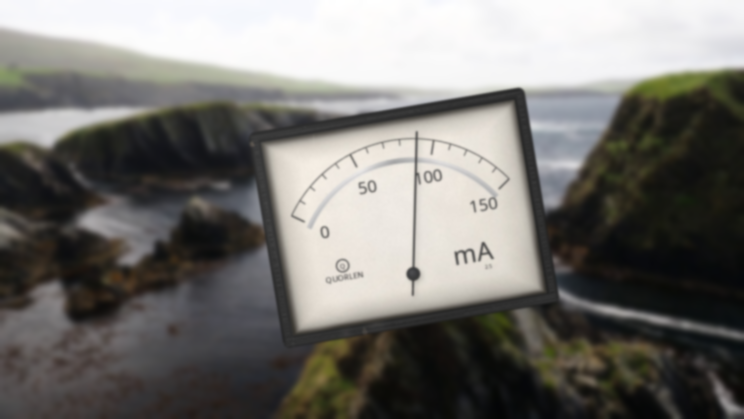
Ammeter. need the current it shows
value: 90 mA
